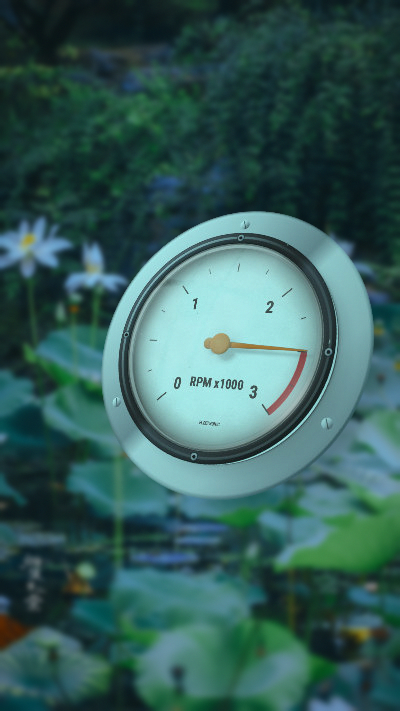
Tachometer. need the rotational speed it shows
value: 2500 rpm
